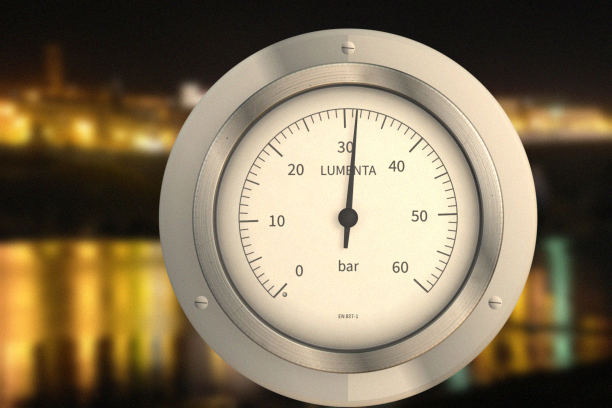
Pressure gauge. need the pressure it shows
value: 31.5 bar
